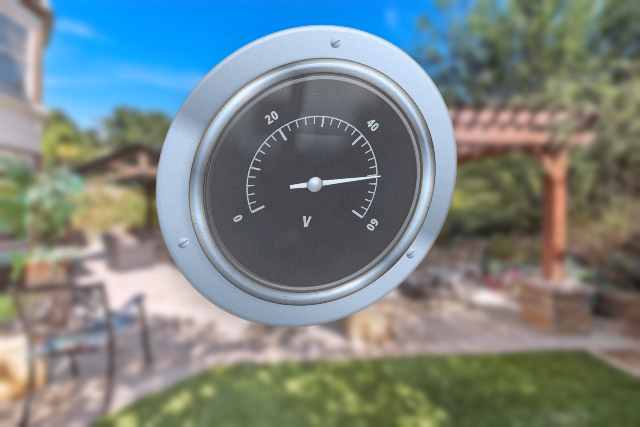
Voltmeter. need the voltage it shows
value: 50 V
